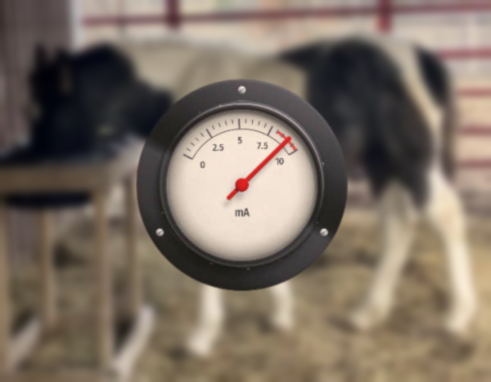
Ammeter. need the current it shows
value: 9 mA
